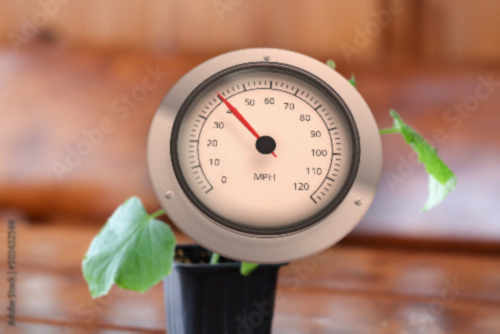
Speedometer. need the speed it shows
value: 40 mph
